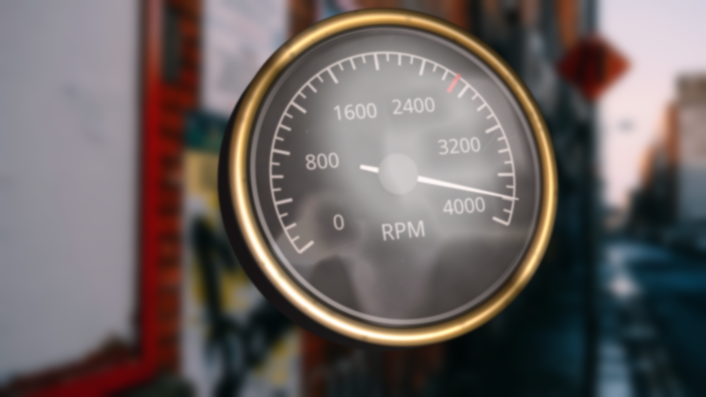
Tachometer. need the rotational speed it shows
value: 3800 rpm
